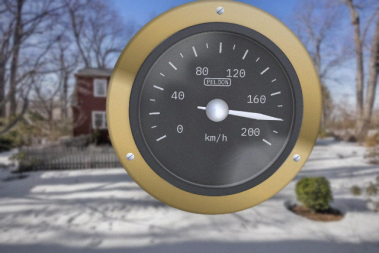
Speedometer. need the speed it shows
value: 180 km/h
